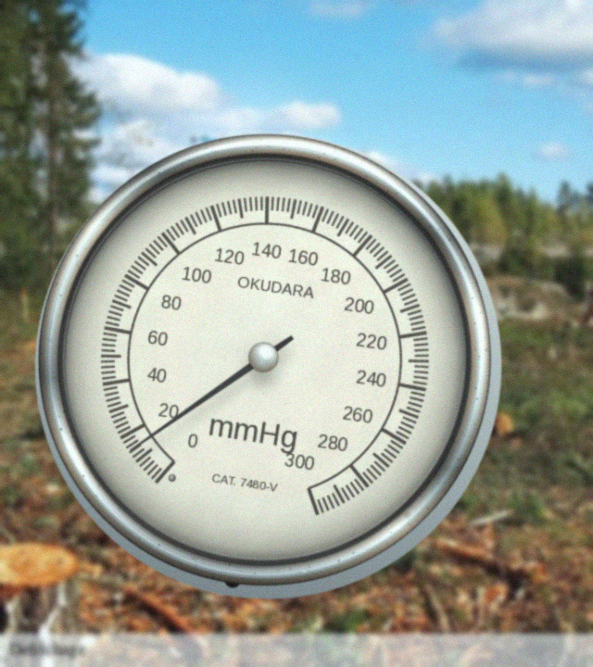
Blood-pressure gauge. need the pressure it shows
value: 14 mmHg
